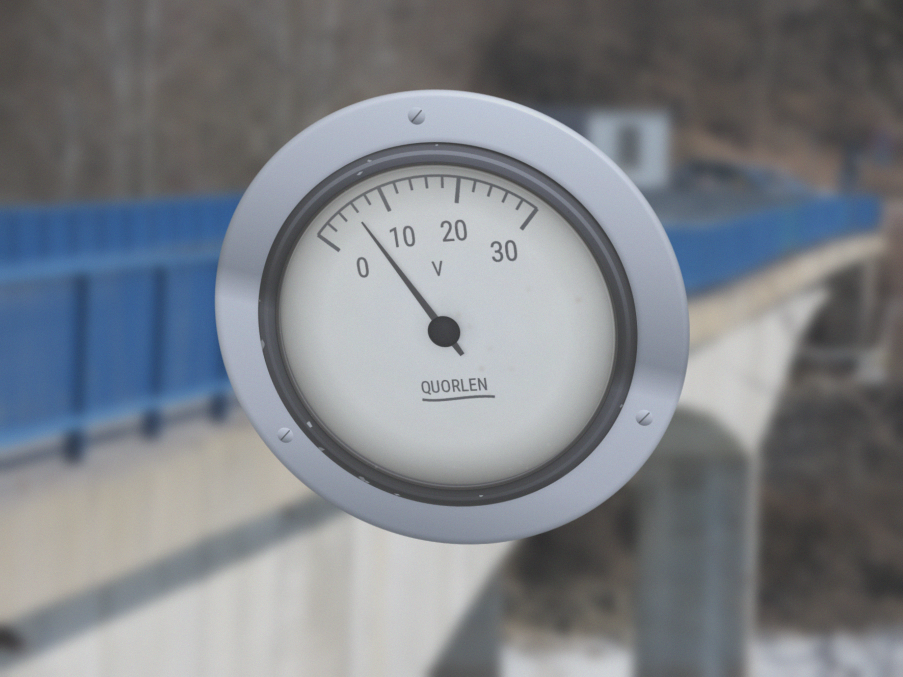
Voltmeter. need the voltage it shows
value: 6 V
